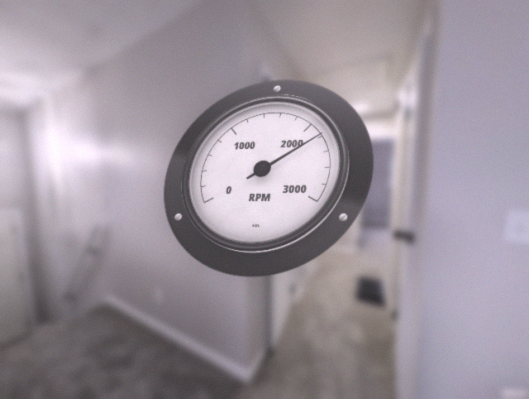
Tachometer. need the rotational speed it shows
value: 2200 rpm
